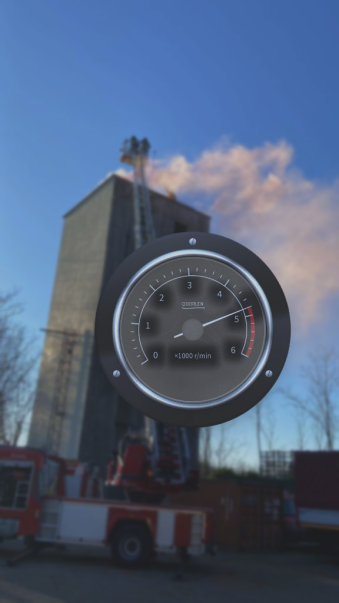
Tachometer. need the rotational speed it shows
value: 4800 rpm
